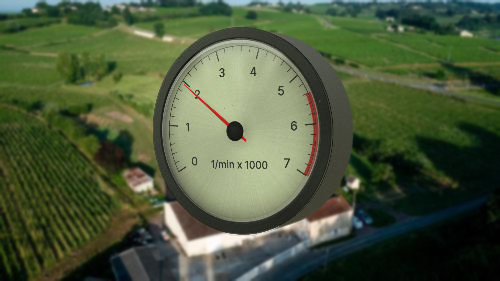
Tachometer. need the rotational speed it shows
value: 2000 rpm
